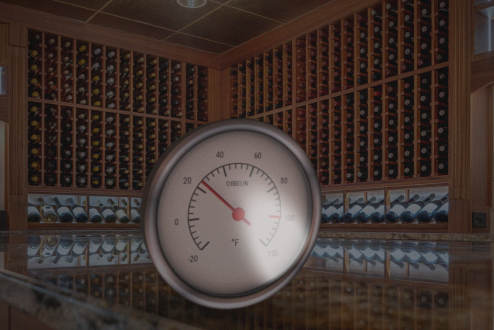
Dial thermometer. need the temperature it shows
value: 24 °F
